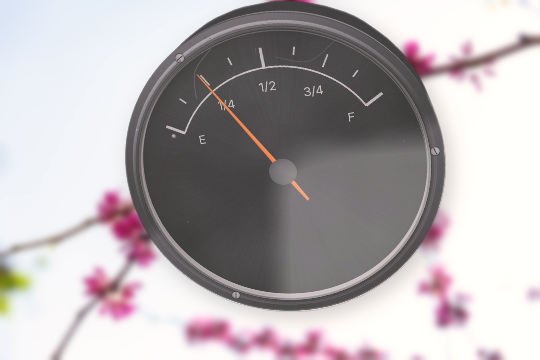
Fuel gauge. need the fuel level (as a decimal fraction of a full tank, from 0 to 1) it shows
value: 0.25
